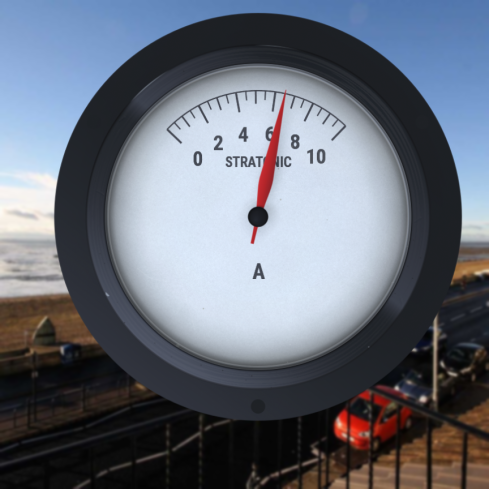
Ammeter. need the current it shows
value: 6.5 A
